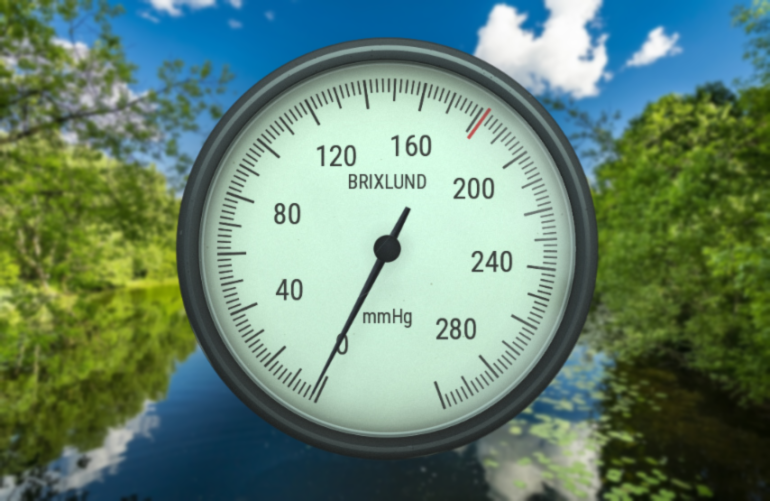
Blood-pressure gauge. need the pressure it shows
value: 2 mmHg
